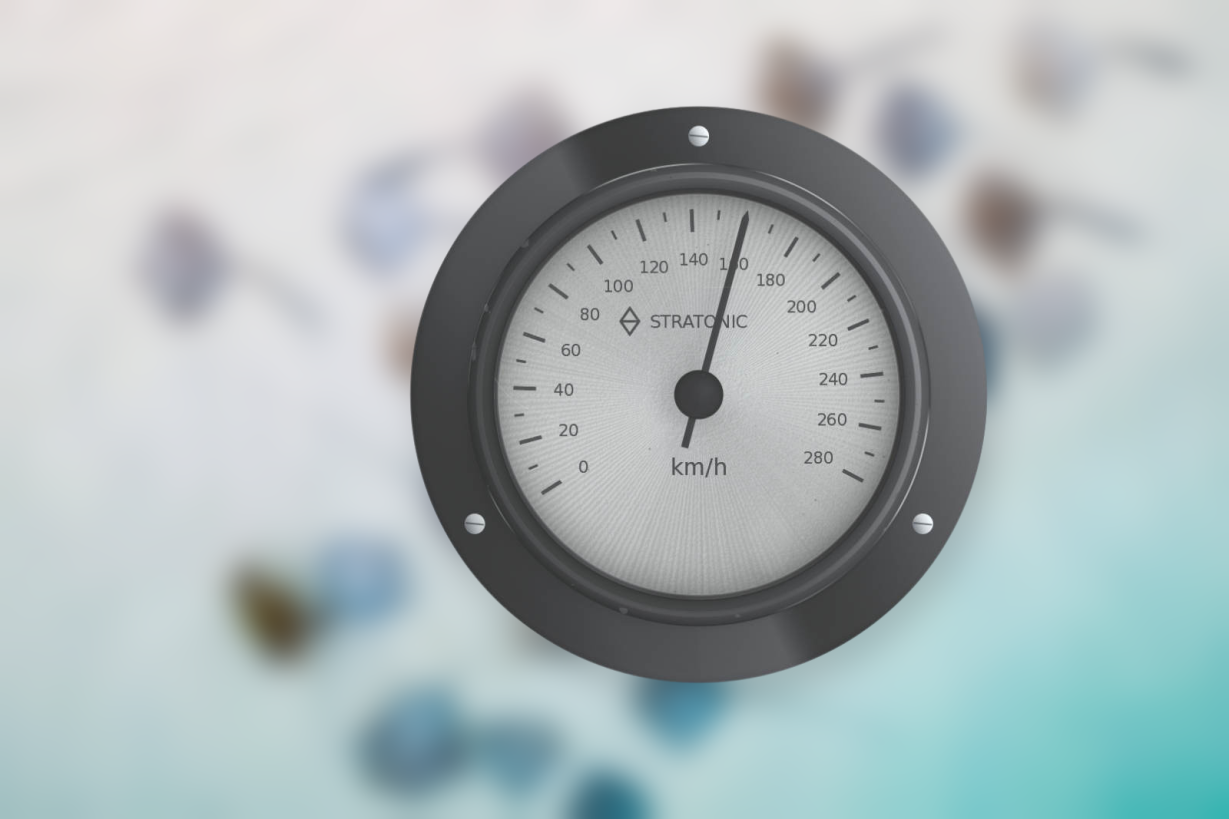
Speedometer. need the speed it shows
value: 160 km/h
